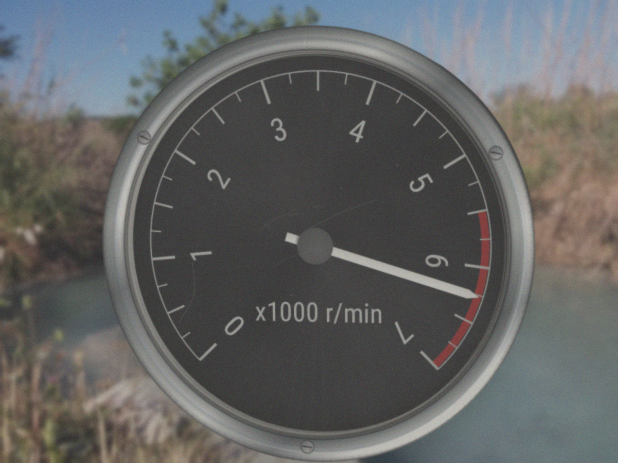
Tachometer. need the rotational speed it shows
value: 6250 rpm
